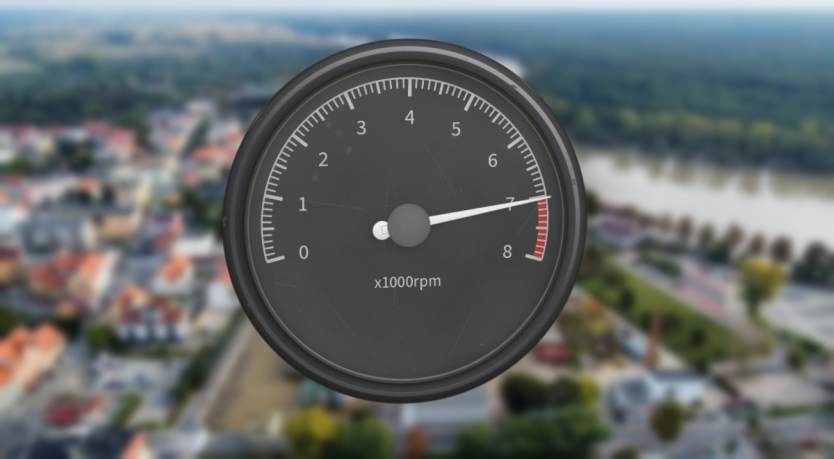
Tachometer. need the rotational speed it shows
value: 7000 rpm
